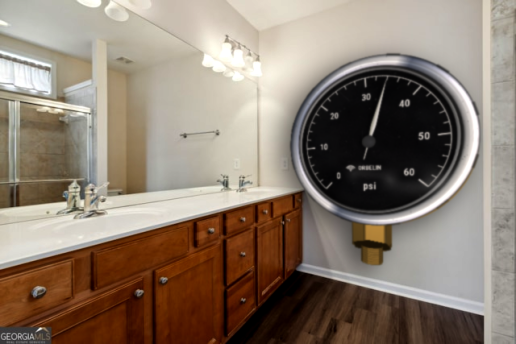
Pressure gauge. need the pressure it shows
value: 34 psi
